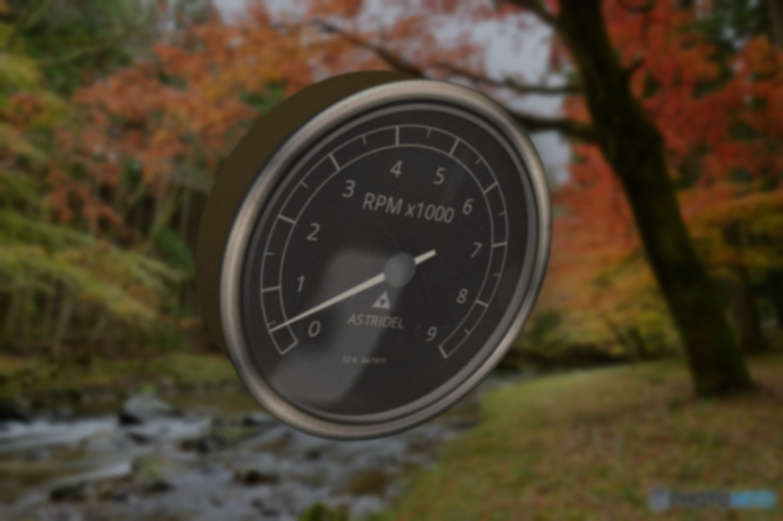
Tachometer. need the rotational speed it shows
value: 500 rpm
